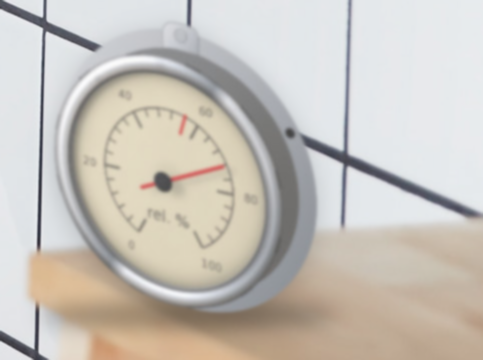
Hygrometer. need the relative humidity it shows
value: 72 %
